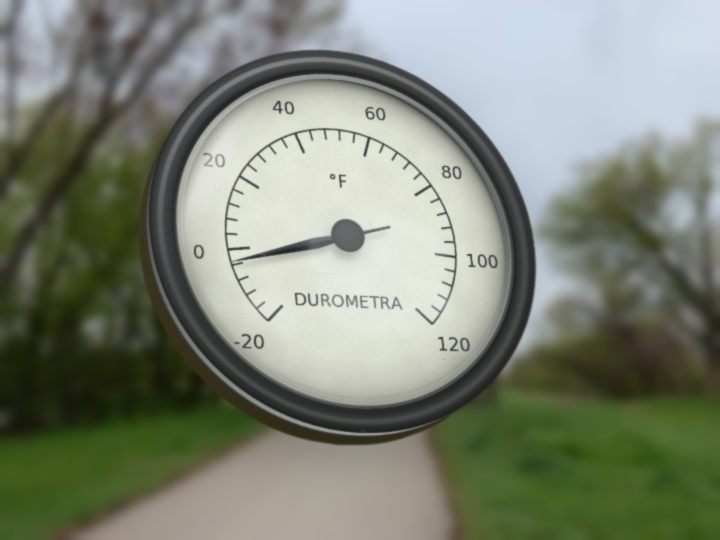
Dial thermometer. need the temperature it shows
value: -4 °F
